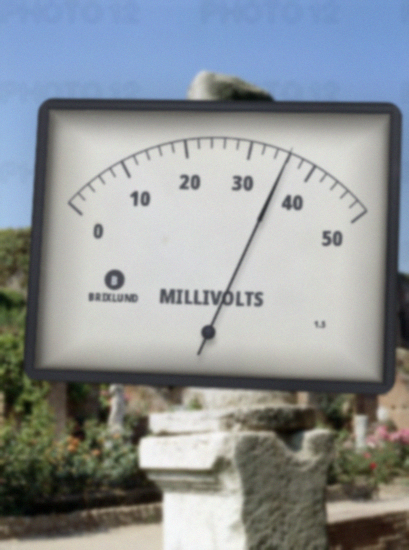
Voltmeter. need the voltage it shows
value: 36 mV
